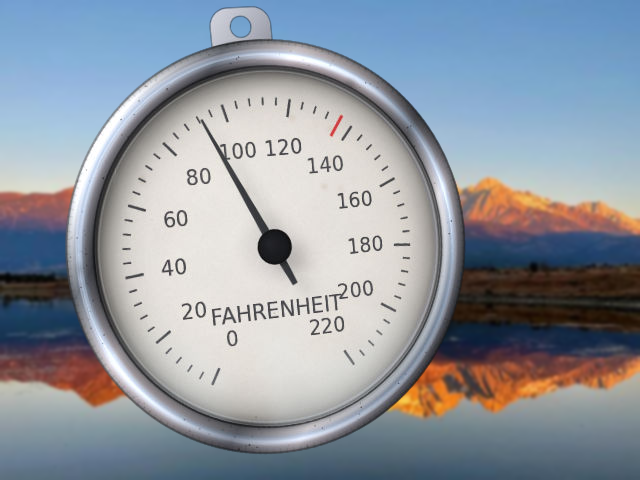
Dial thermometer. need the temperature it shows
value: 92 °F
